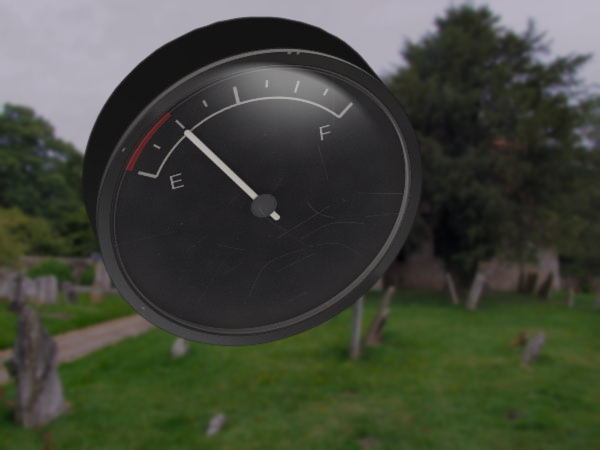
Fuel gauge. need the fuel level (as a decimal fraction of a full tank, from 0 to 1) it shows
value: 0.25
